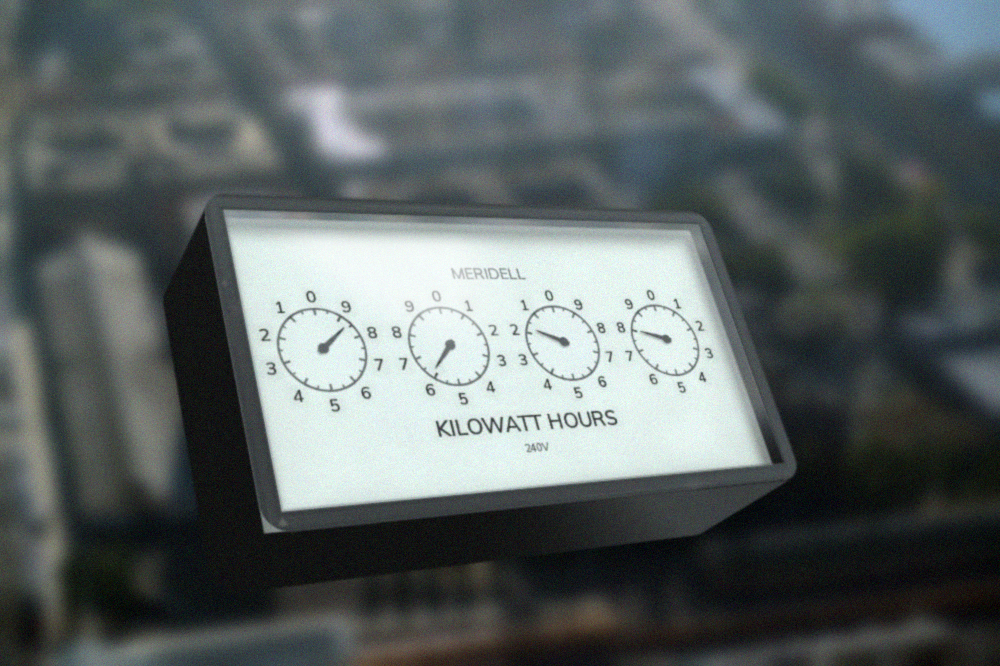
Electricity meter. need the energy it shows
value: 8618 kWh
